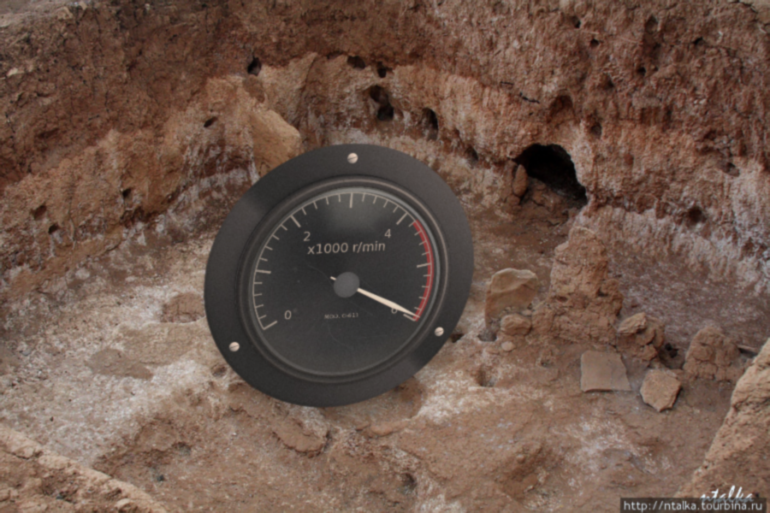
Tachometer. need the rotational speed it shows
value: 5900 rpm
